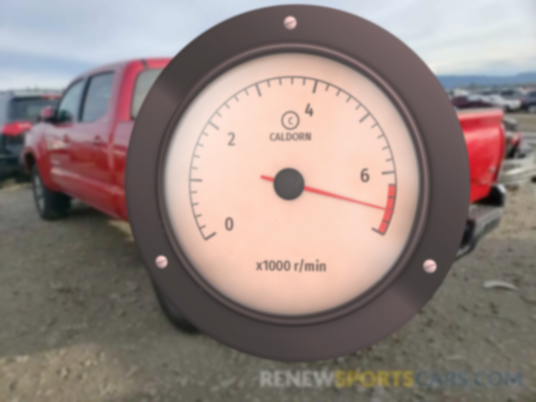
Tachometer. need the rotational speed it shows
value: 6600 rpm
